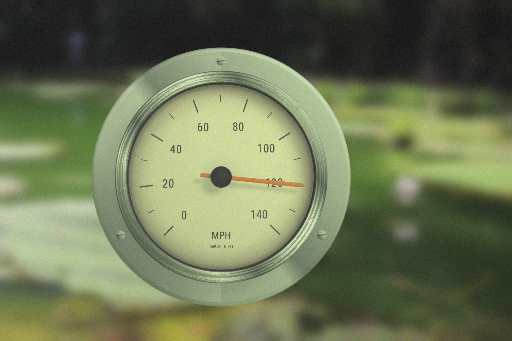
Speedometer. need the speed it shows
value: 120 mph
